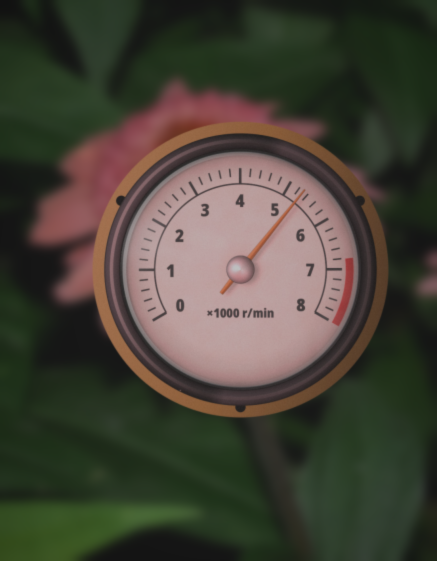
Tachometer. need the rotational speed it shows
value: 5300 rpm
